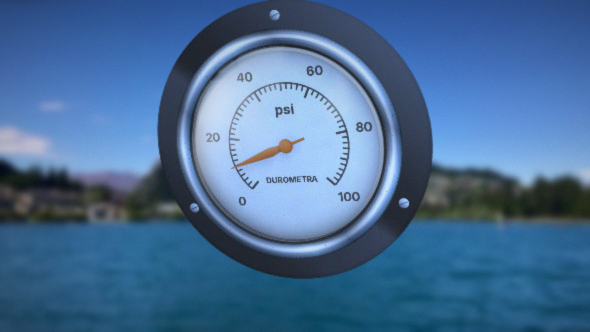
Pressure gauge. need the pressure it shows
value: 10 psi
